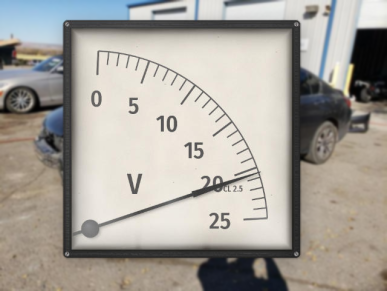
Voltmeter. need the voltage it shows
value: 20.5 V
